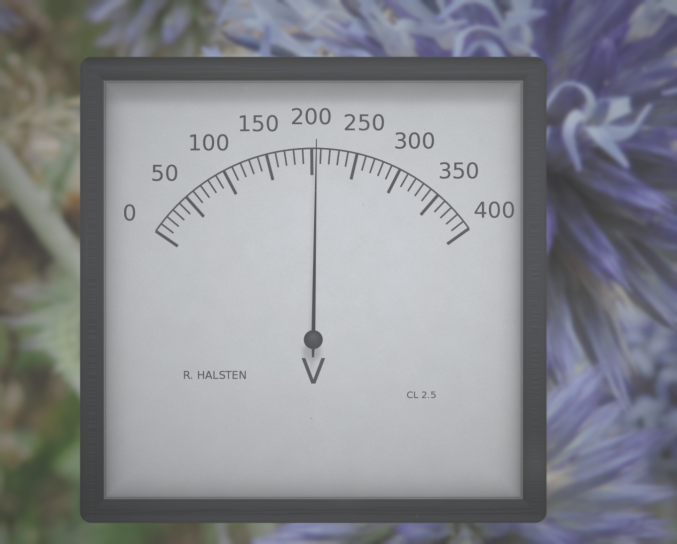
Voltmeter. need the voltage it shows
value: 205 V
